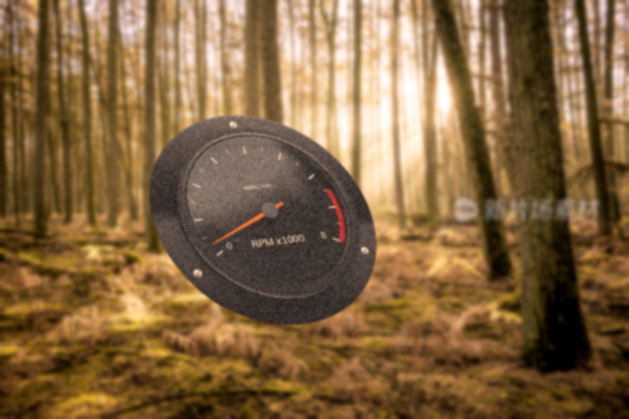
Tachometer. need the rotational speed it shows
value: 250 rpm
